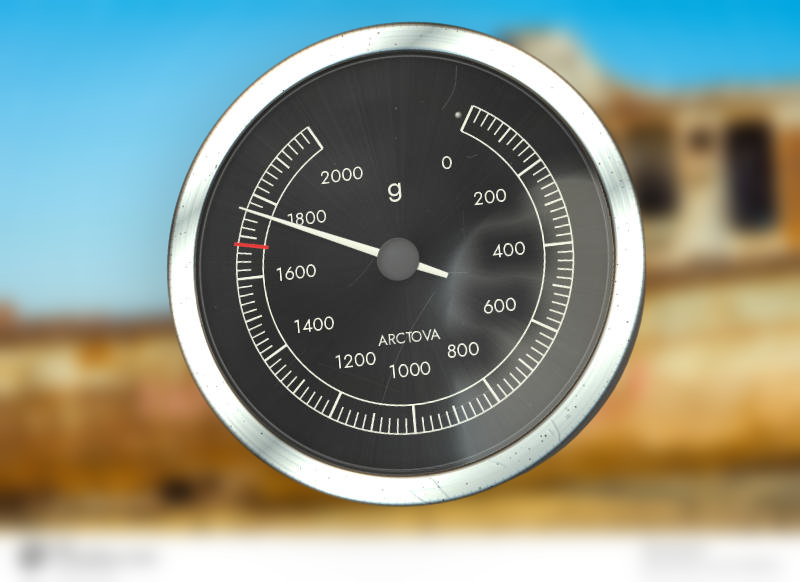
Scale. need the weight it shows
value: 1760 g
